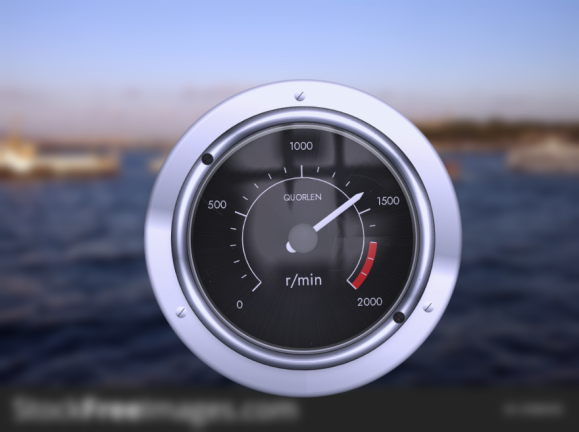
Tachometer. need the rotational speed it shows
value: 1400 rpm
